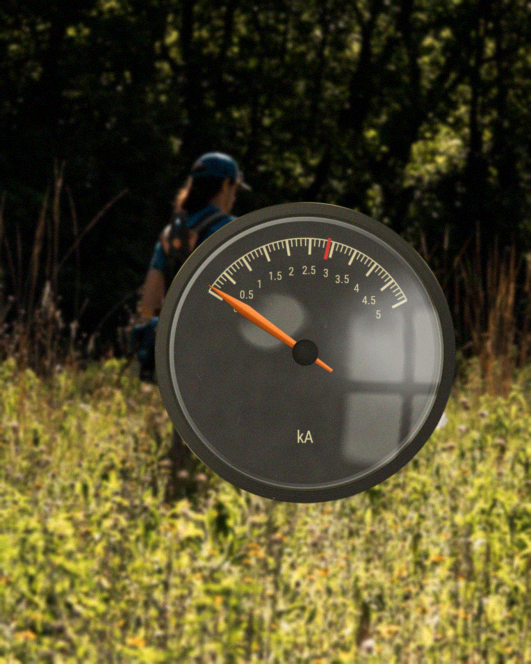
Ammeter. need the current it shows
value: 0.1 kA
